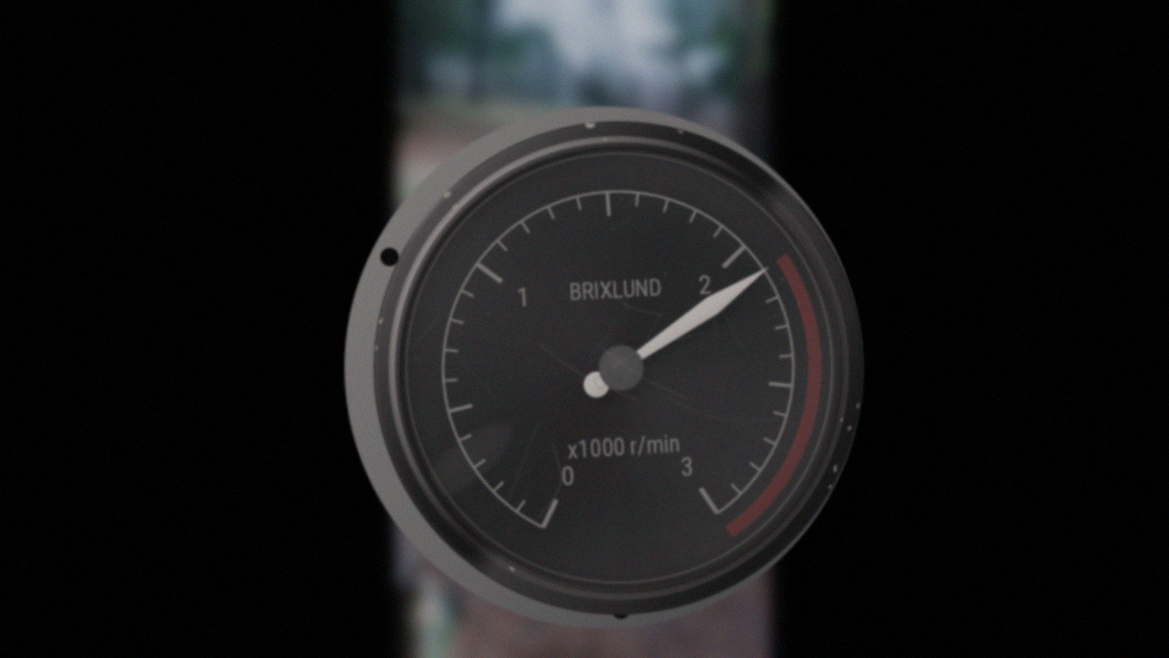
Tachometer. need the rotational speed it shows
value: 2100 rpm
